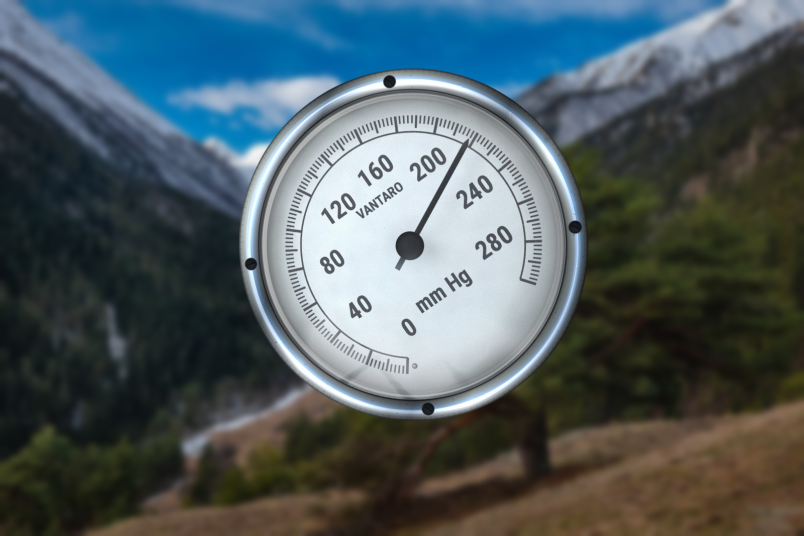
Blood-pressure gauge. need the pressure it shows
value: 218 mmHg
